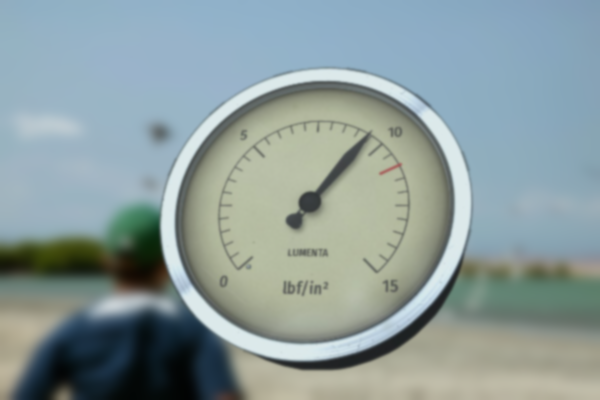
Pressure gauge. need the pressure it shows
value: 9.5 psi
